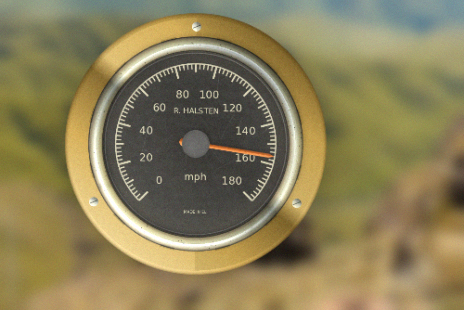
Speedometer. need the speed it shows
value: 156 mph
